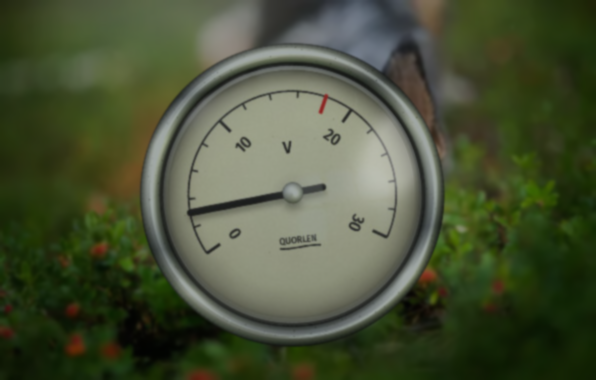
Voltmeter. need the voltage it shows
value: 3 V
